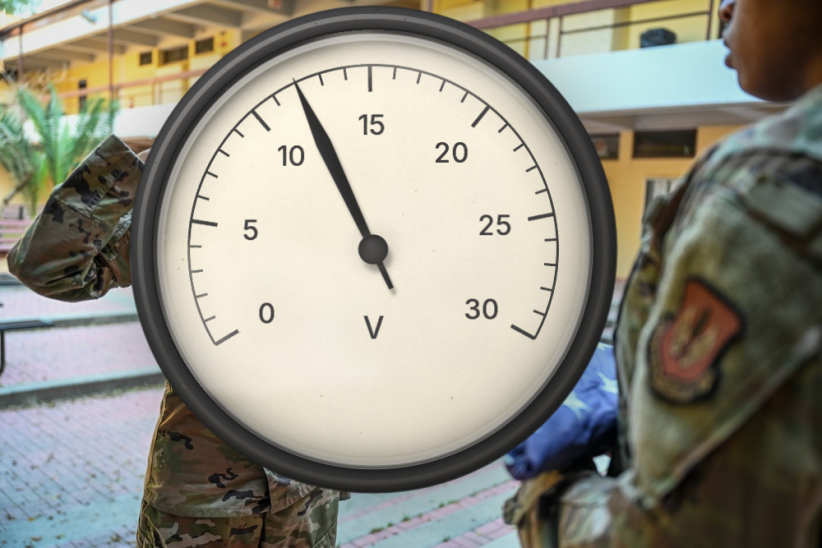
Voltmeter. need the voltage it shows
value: 12 V
